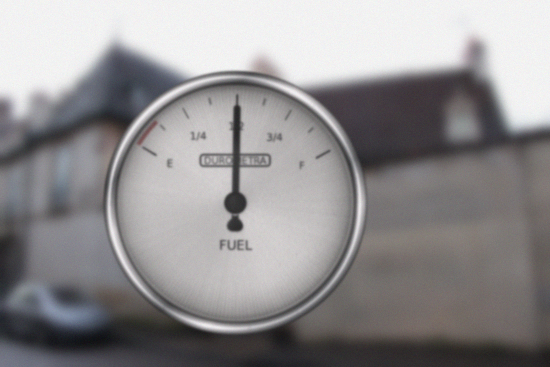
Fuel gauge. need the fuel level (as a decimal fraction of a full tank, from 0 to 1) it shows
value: 0.5
